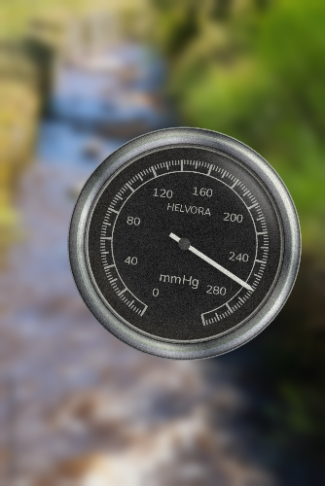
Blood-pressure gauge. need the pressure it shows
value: 260 mmHg
